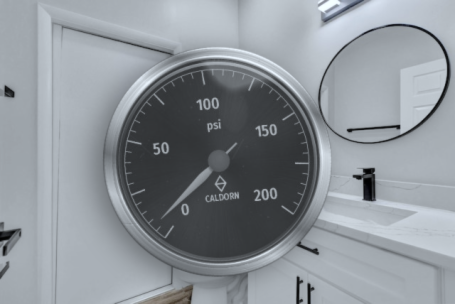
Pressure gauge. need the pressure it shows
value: 7.5 psi
